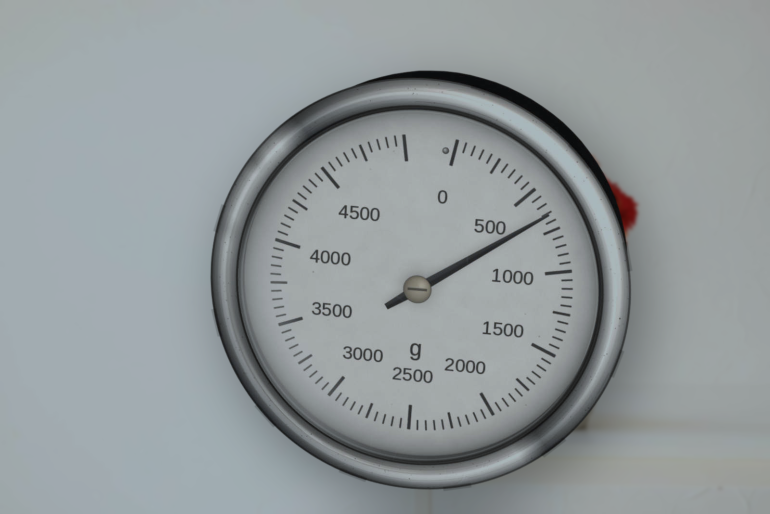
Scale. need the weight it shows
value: 650 g
